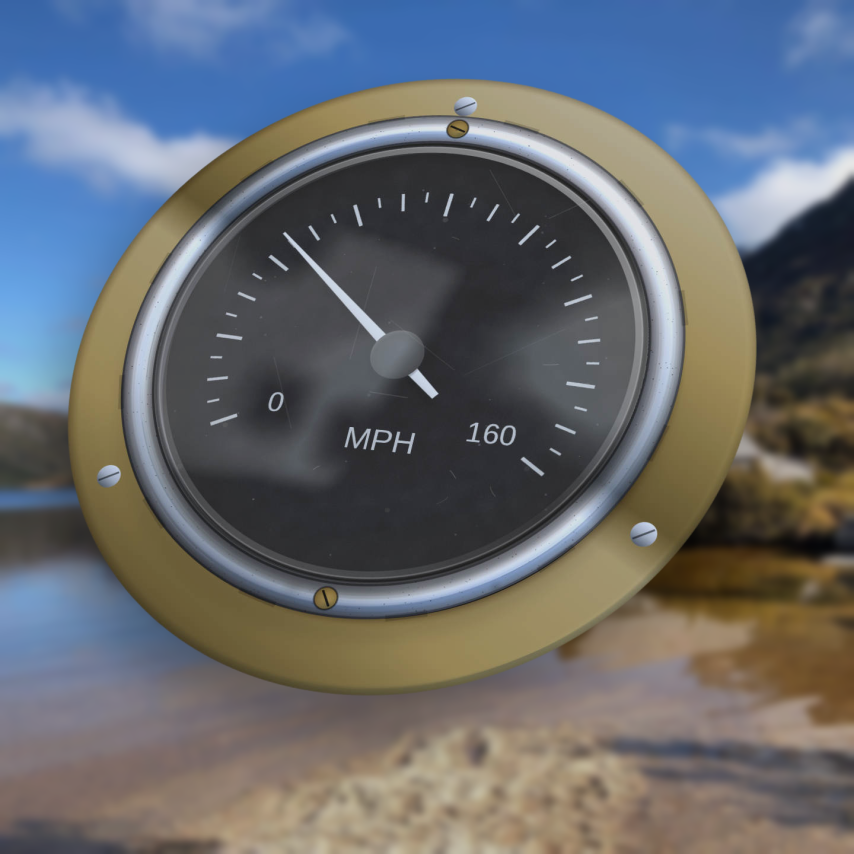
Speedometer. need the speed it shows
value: 45 mph
